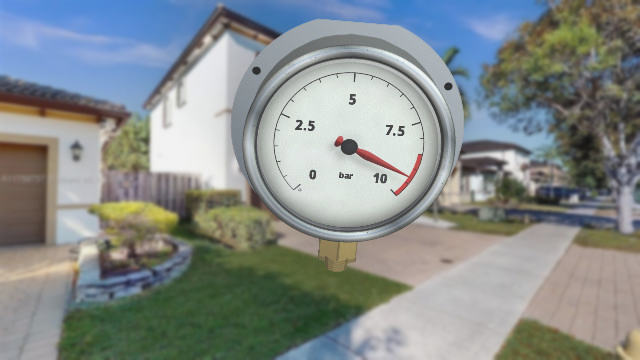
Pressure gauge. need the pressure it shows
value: 9.25 bar
